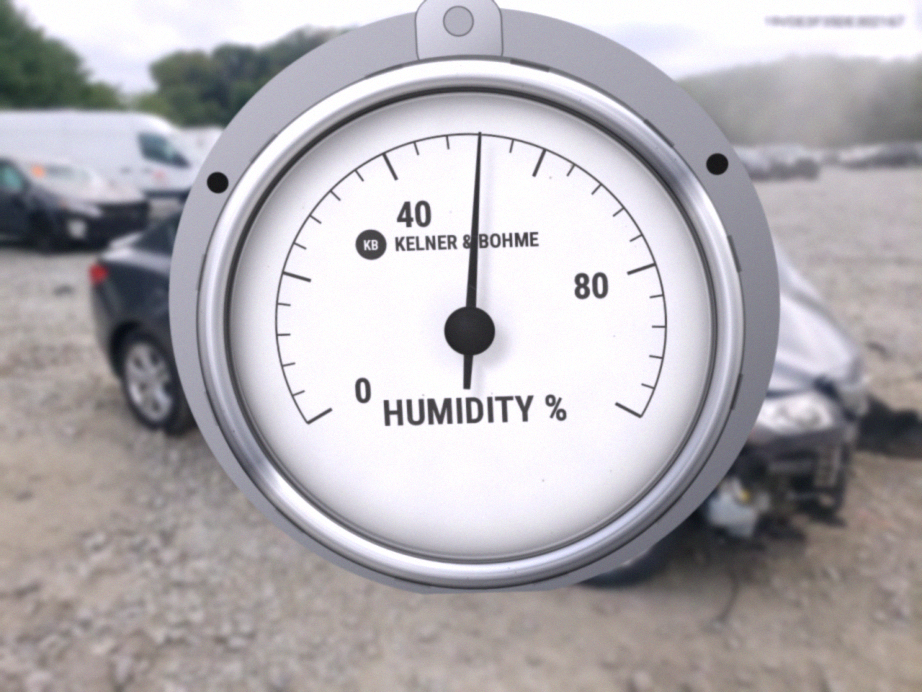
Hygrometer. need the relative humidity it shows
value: 52 %
